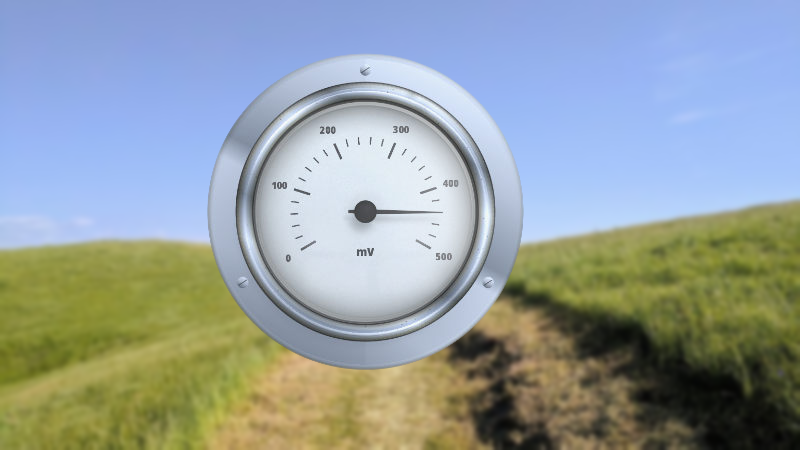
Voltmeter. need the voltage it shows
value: 440 mV
